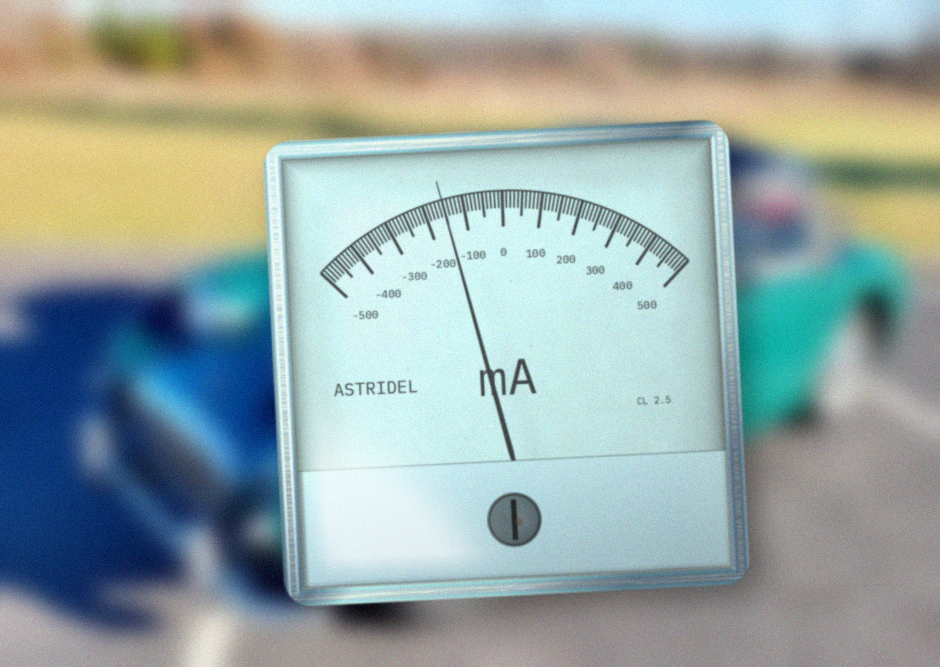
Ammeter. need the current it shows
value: -150 mA
